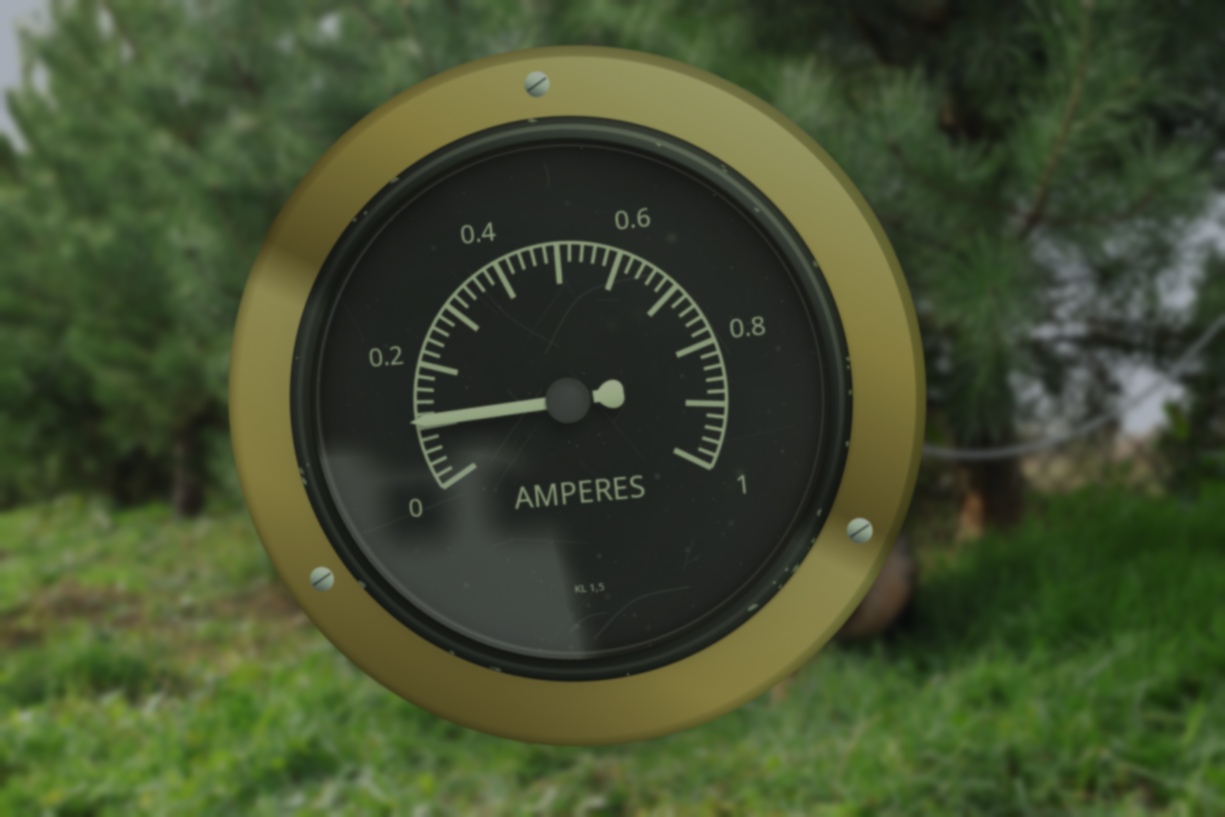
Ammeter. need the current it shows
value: 0.11 A
